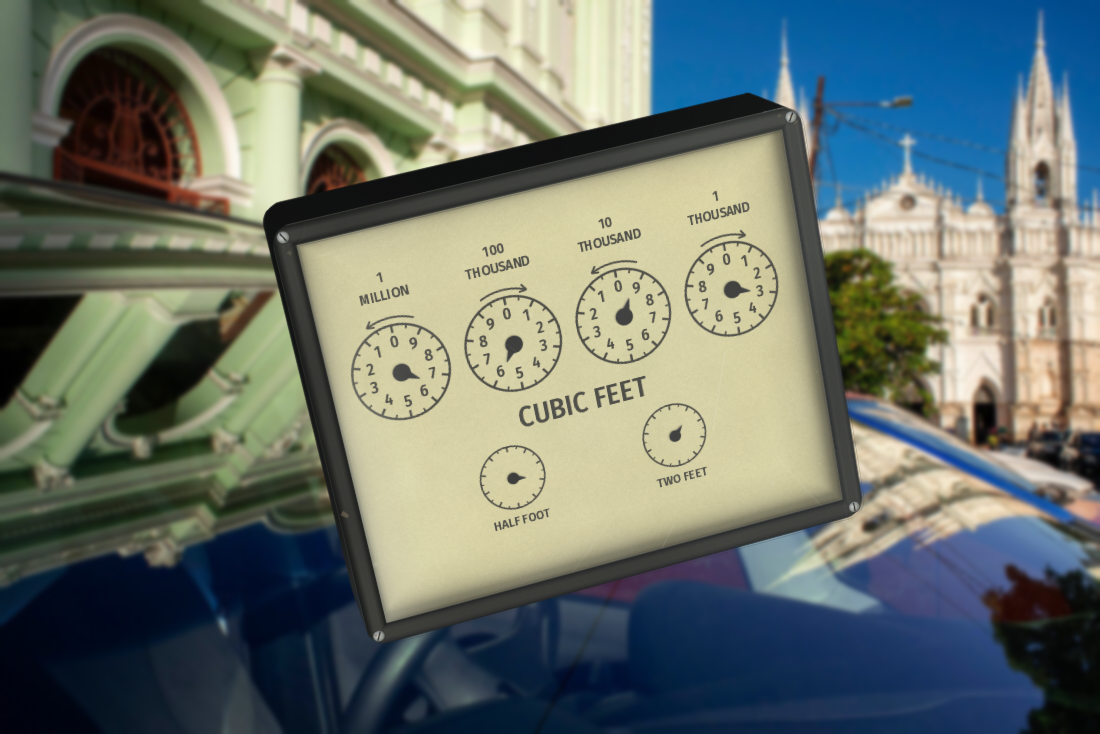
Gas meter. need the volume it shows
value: 659300 ft³
